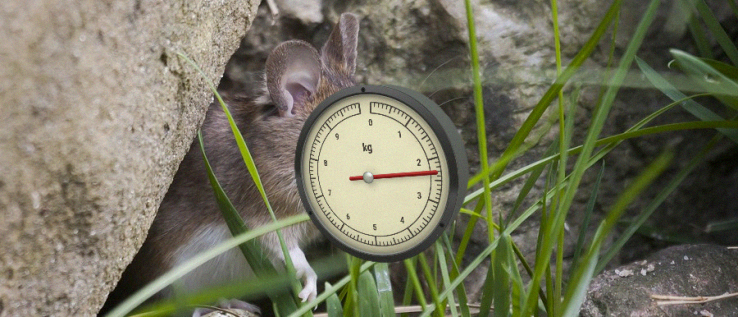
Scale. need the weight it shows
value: 2.3 kg
